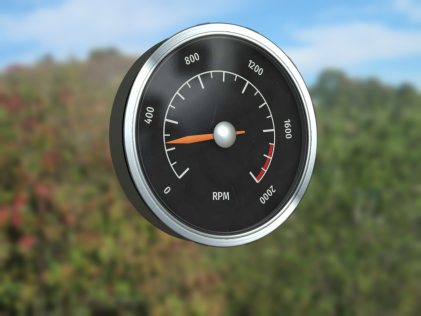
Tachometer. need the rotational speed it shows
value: 250 rpm
